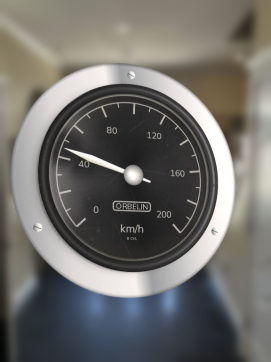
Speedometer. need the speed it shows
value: 45 km/h
